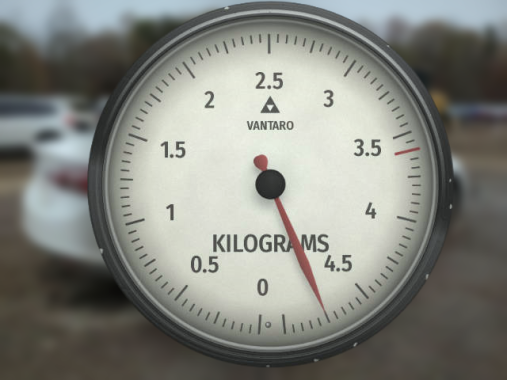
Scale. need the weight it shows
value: 4.75 kg
